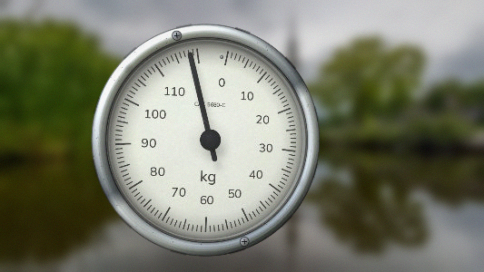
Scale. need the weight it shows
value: 118 kg
